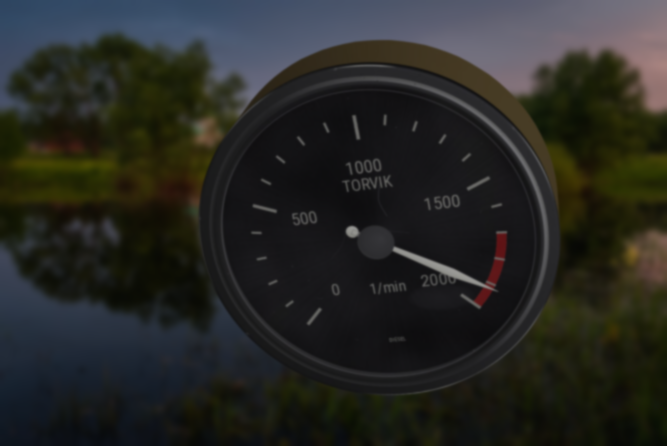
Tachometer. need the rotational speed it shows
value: 1900 rpm
